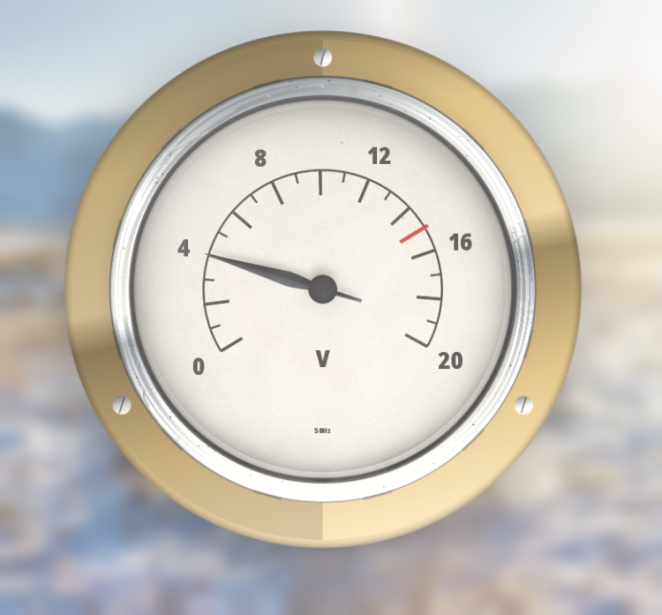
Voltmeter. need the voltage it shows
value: 4 V
